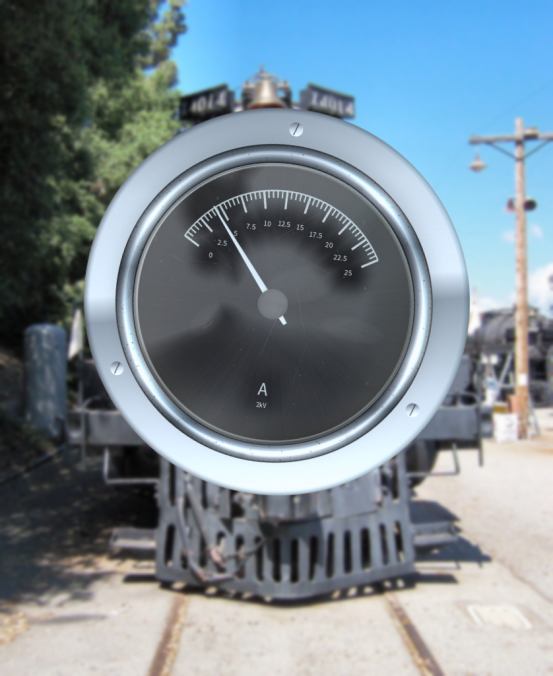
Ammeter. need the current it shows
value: 4.5 A
